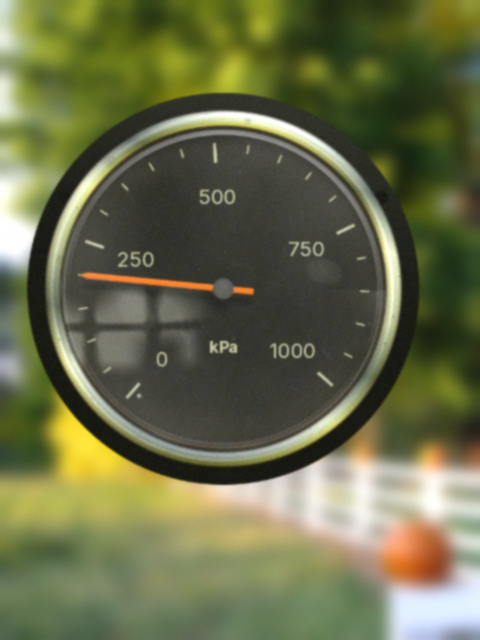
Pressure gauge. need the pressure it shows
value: 200 kPa
